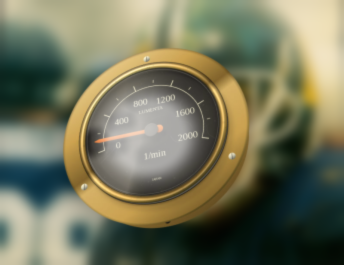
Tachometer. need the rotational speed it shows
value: 100 rpm
